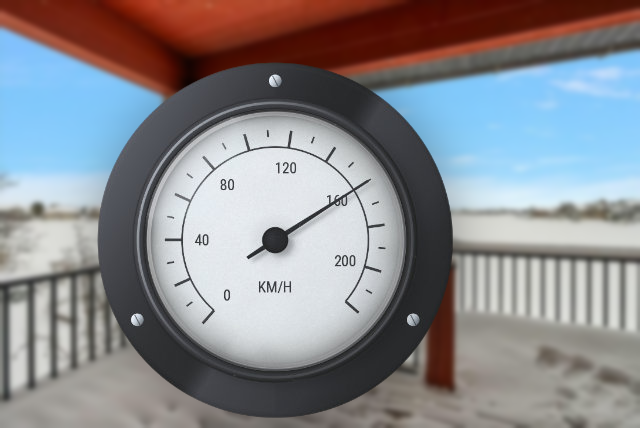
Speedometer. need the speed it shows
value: 160 km/h
